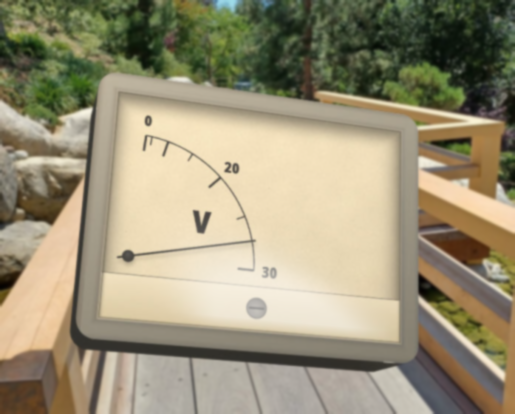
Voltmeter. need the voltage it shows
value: 27.5 V
